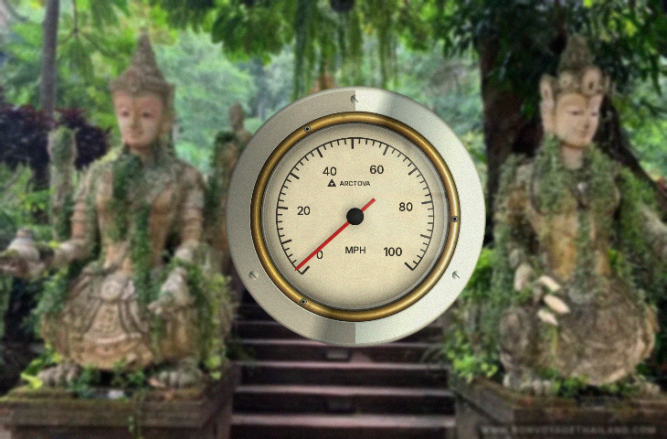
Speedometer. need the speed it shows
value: 2 mph
